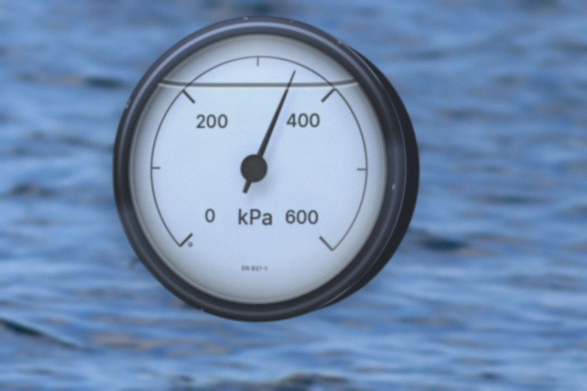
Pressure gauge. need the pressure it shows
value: 350 kPa
